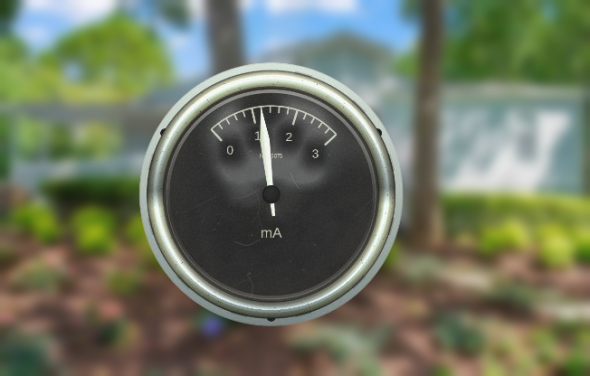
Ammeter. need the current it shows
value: 1.2 mA
